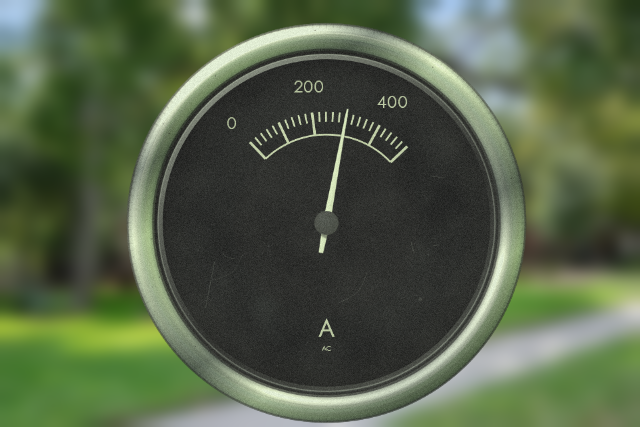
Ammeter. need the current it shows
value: 300 A
